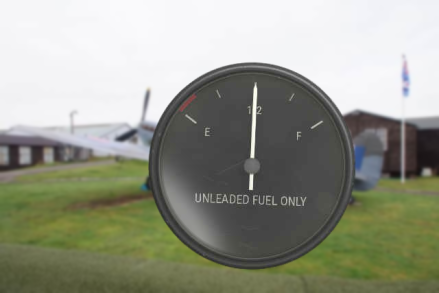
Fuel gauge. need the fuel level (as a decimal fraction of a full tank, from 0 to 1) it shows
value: 0.5
